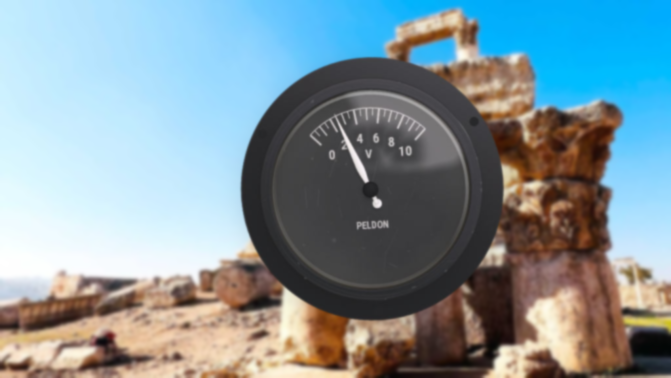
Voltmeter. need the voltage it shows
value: 2.5 V
